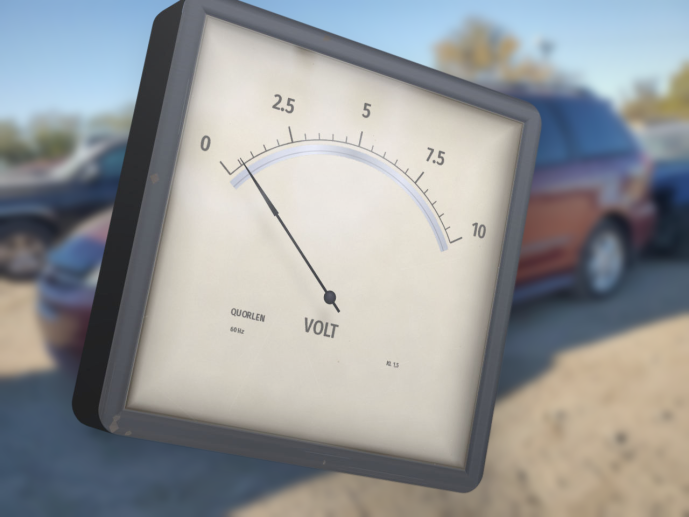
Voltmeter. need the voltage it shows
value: 0.5 V
